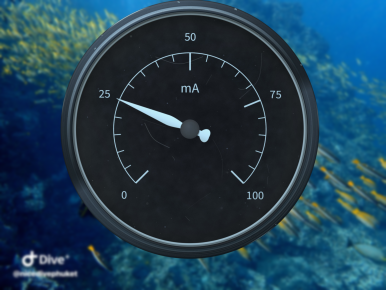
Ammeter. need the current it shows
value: 25 mA
